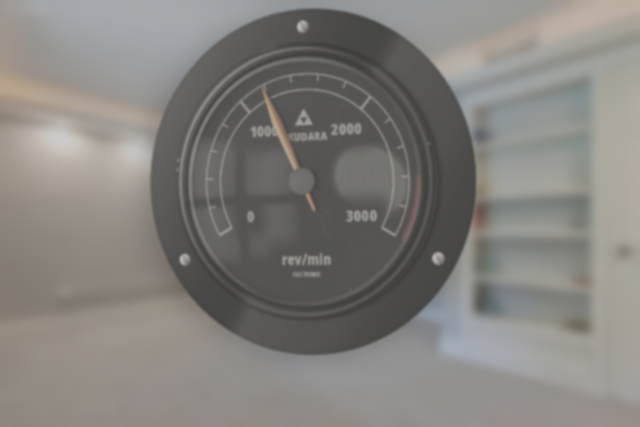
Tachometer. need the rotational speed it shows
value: 1200 rpm
